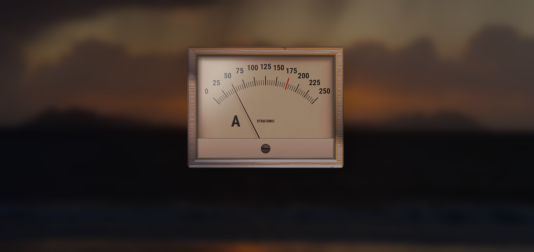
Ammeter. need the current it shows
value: 50 A
